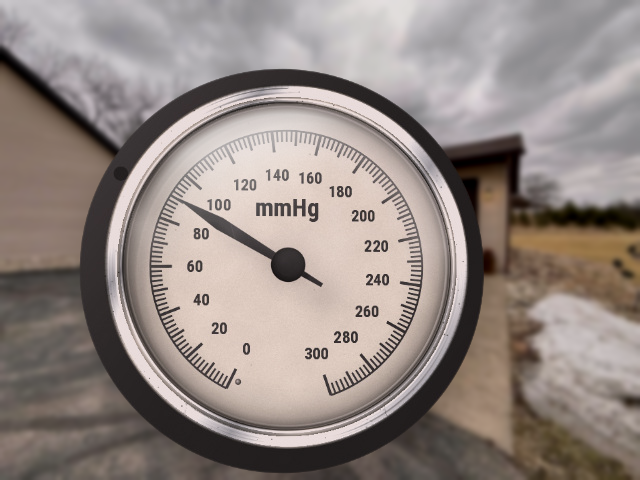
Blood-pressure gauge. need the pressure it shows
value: 90 mmHg
